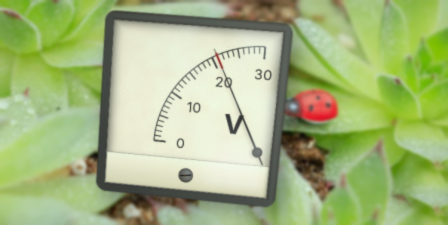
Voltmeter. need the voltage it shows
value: 21 V
